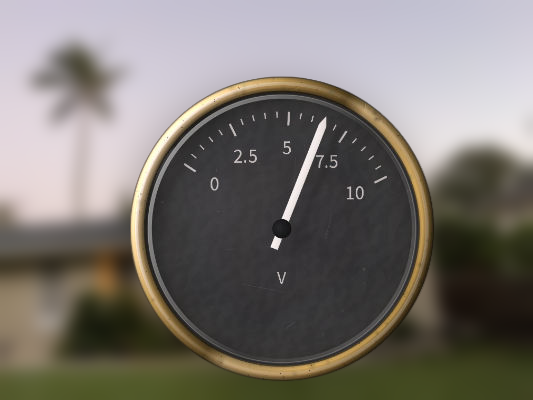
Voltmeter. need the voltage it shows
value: 6.5 V
